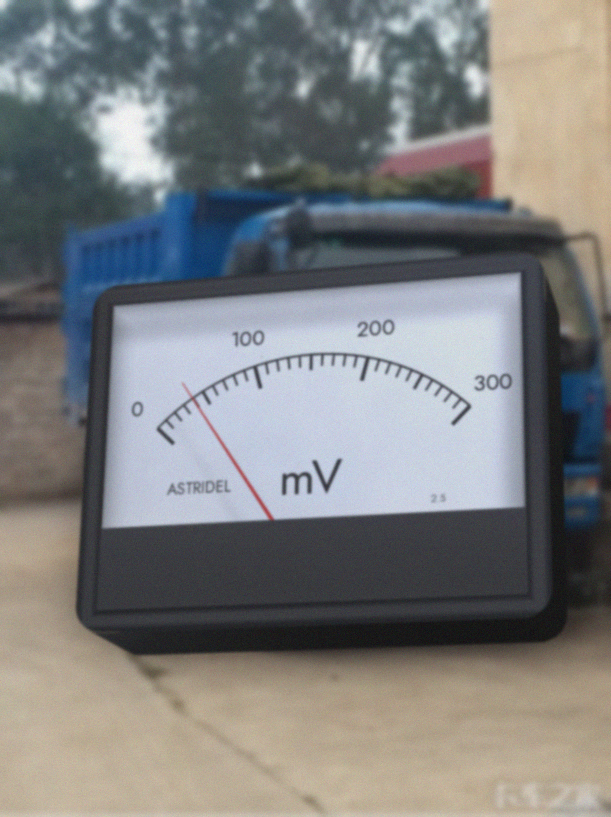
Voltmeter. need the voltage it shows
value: 40 mV
